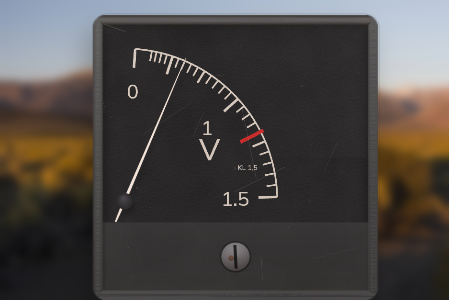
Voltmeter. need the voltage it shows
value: 0.6 V
